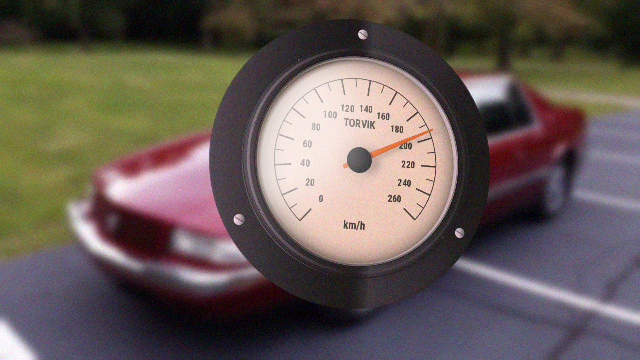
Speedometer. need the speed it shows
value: 195 km/h
